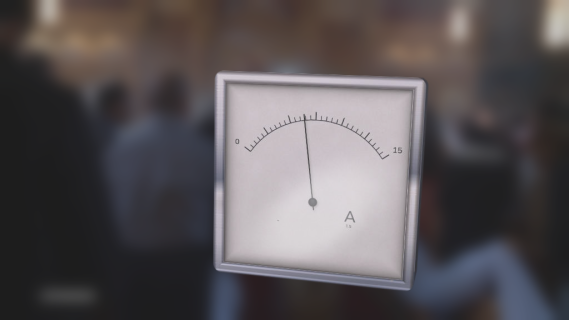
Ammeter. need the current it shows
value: 6.5 A
